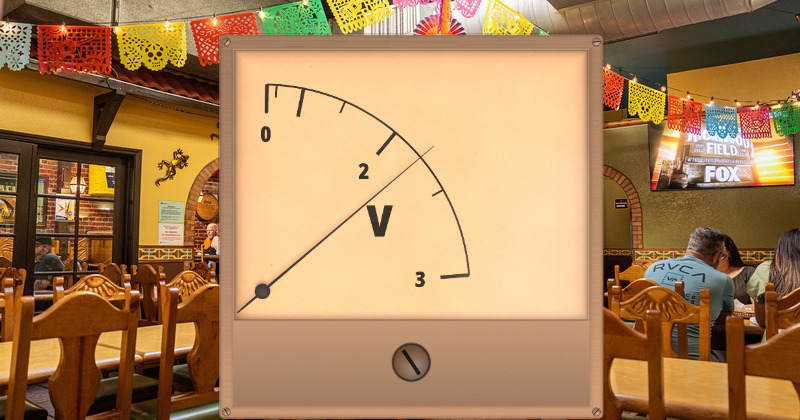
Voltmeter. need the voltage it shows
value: 2.25 V
